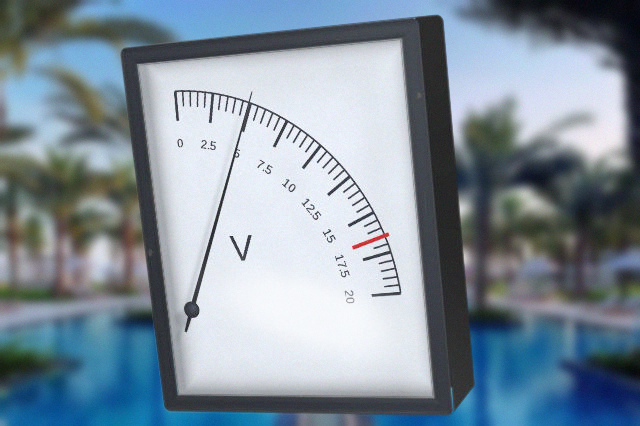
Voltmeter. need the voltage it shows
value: 5 V
